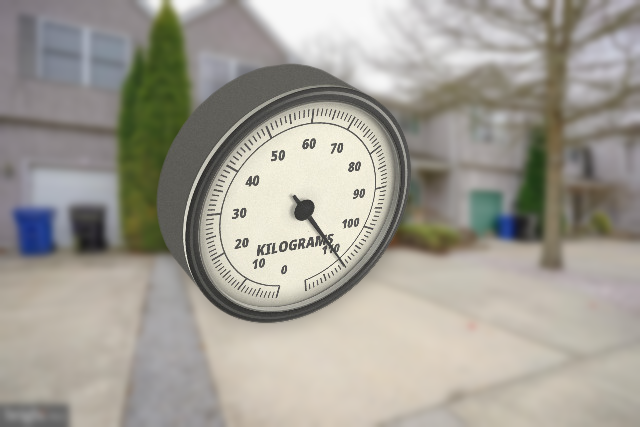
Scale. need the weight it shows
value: 110 kg
